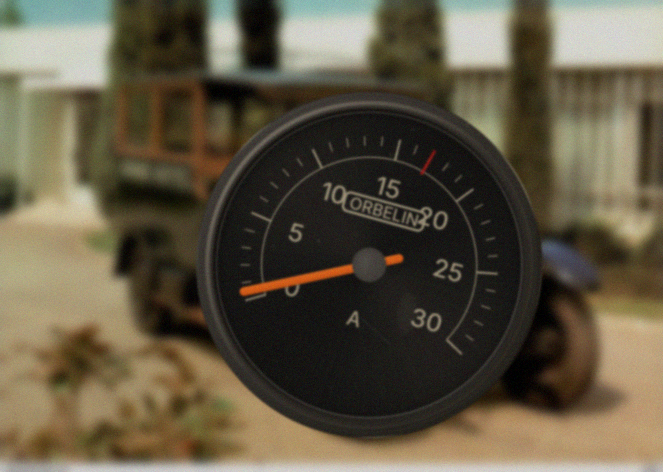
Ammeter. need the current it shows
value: 0.5 A
